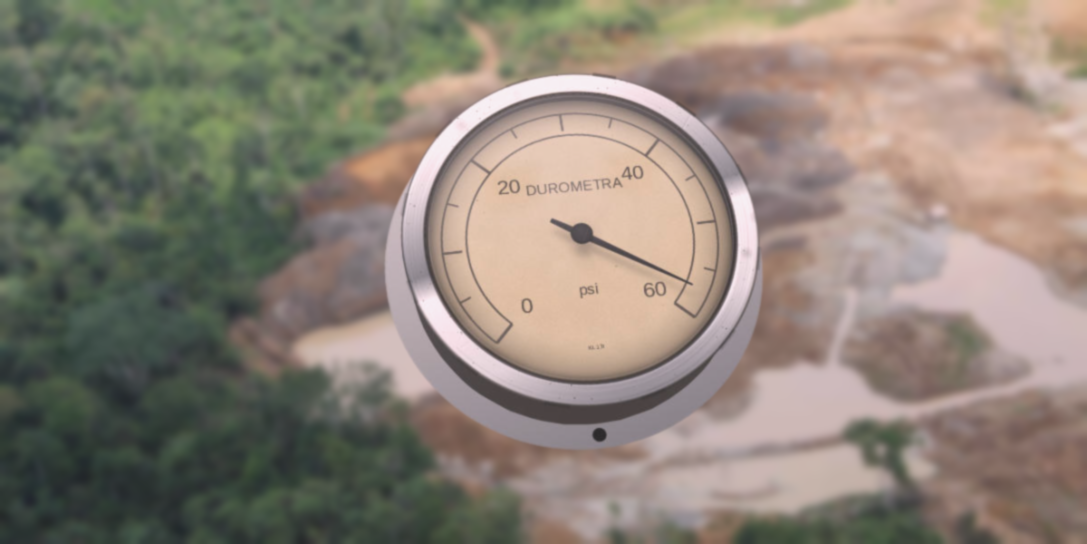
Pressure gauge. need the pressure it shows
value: 57.5 psi
